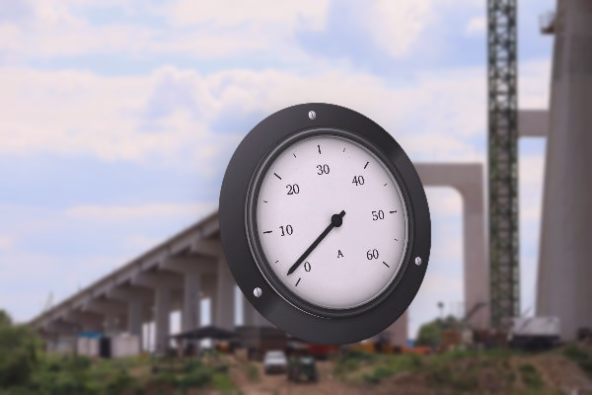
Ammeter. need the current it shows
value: 2.5 A
